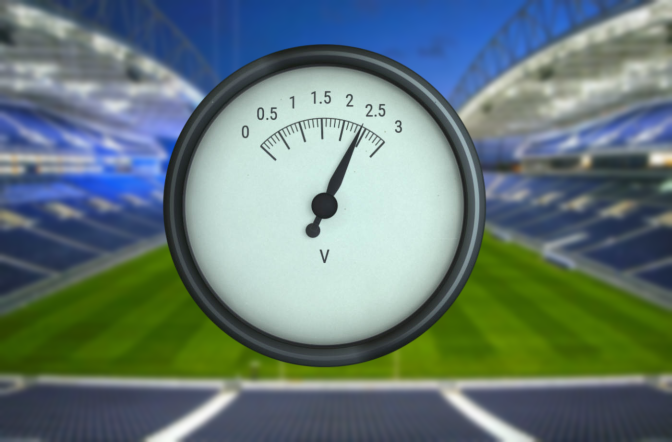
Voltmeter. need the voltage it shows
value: 2.4 V
